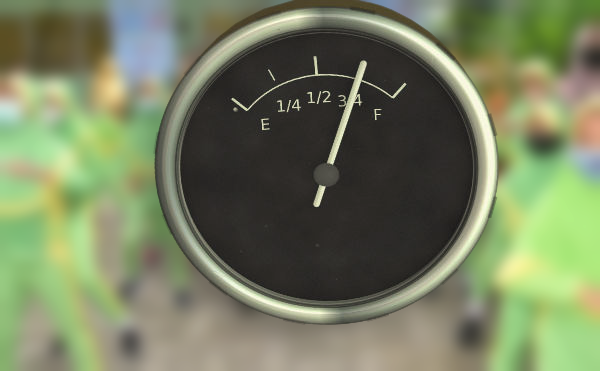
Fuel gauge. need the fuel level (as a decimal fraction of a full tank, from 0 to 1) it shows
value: 0.75
